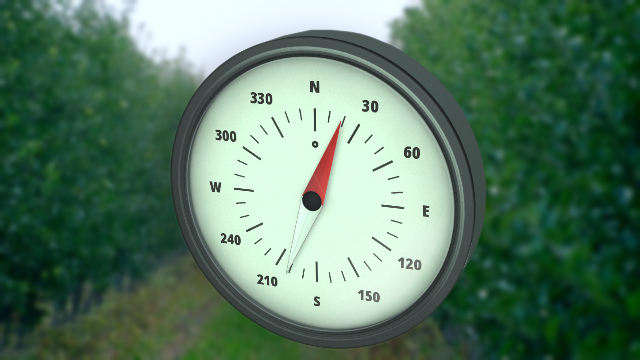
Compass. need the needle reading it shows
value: 20 °
